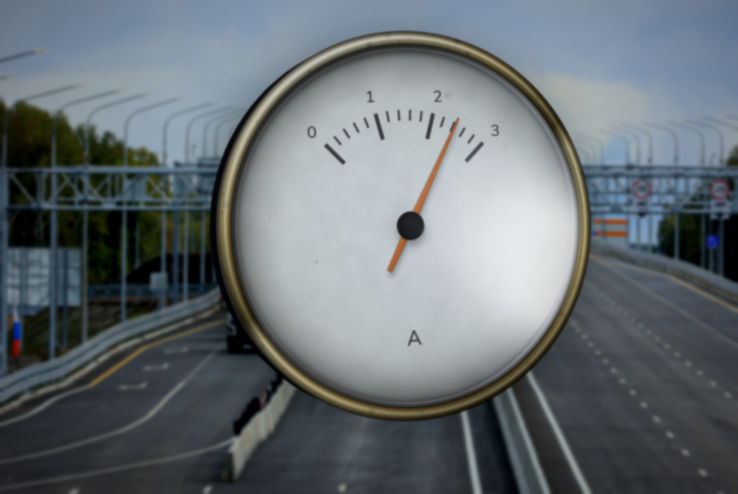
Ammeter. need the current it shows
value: 2.4 A
